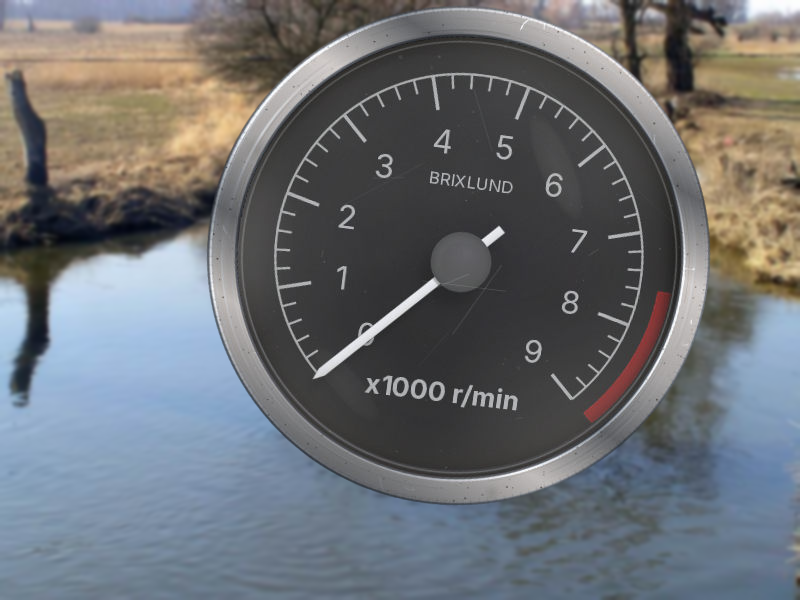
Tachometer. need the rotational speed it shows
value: 0 rpm
